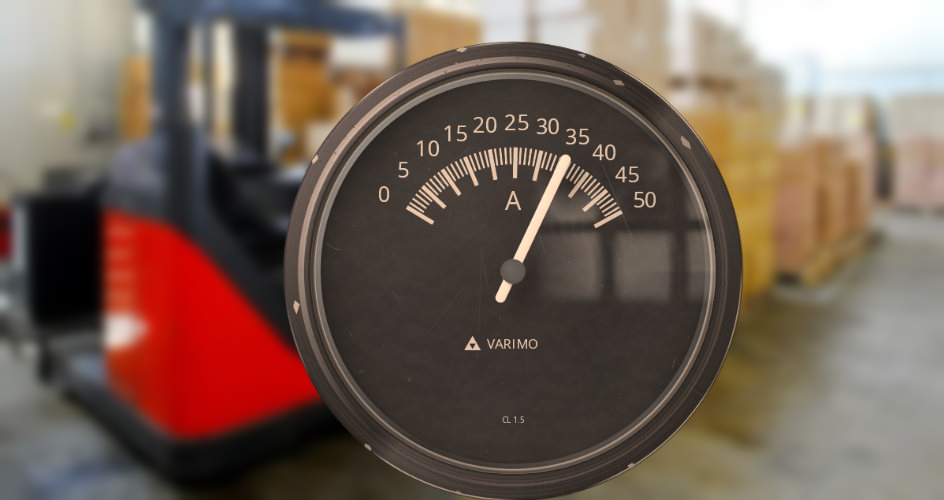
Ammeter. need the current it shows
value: 35 A
